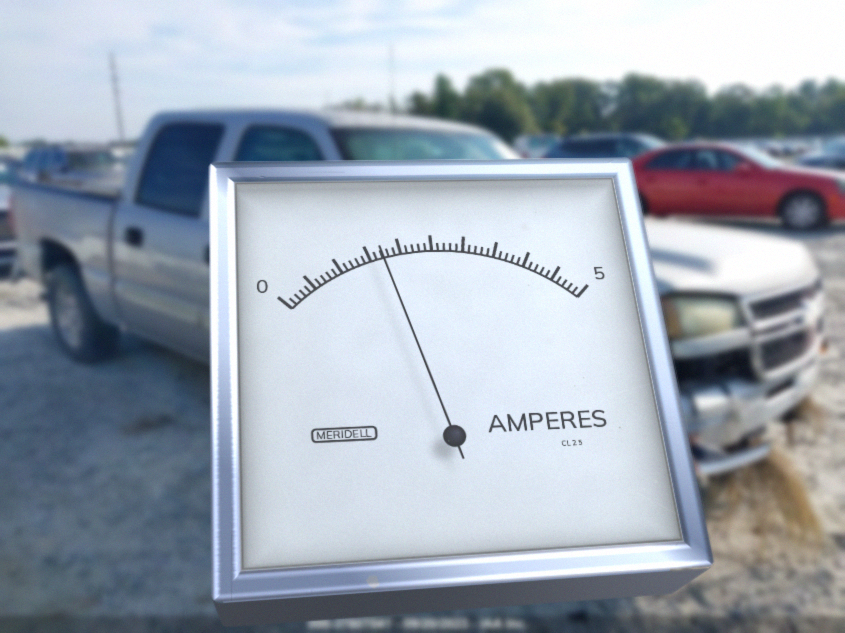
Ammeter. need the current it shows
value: 1.7 A
